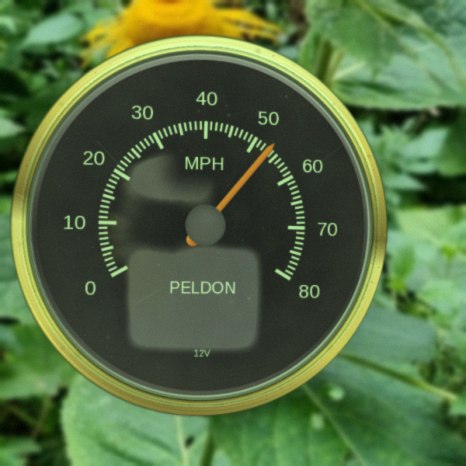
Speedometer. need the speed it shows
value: 53 mph
